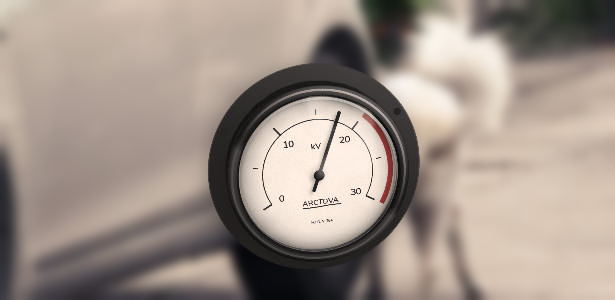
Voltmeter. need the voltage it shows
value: 17.5 kV
